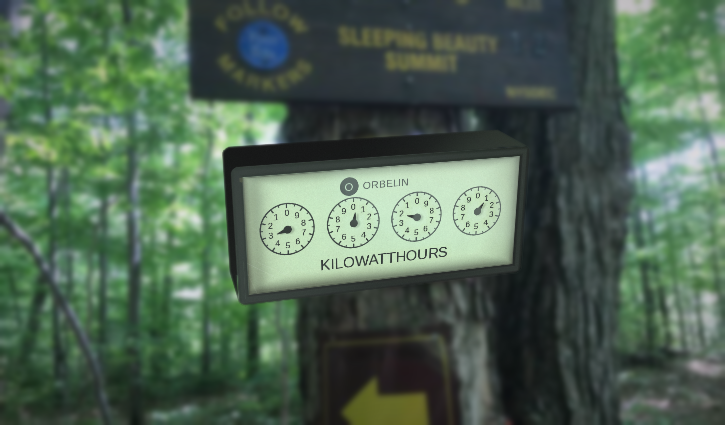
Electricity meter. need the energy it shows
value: 3021 kWh
